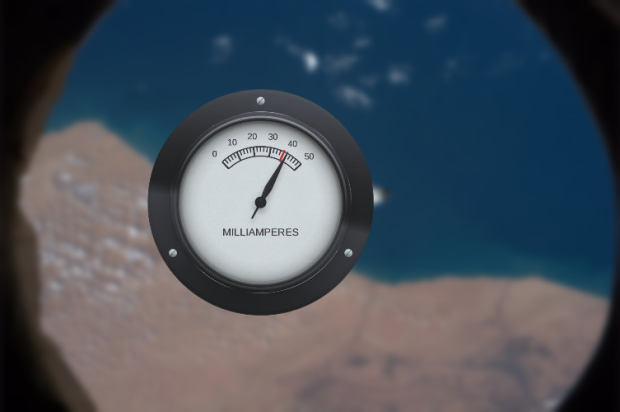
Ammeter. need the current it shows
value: 40 mA
